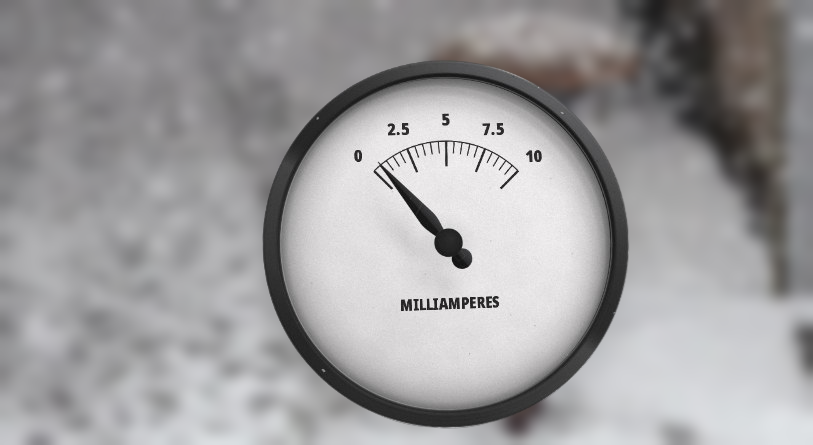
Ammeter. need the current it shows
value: 0.5 mA
